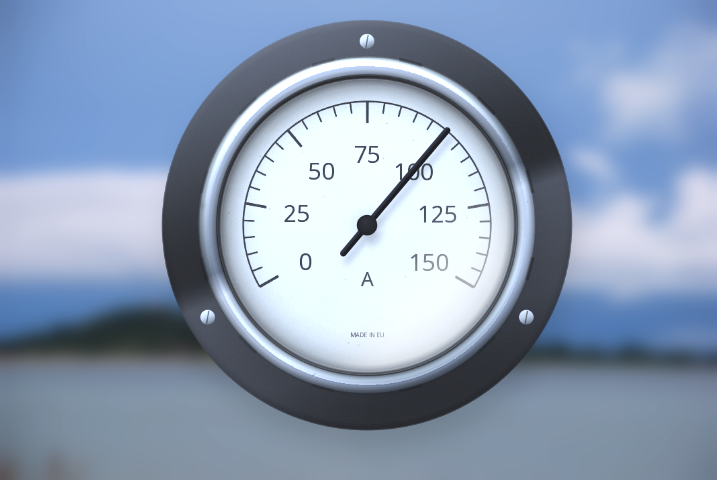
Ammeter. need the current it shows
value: 100 A
